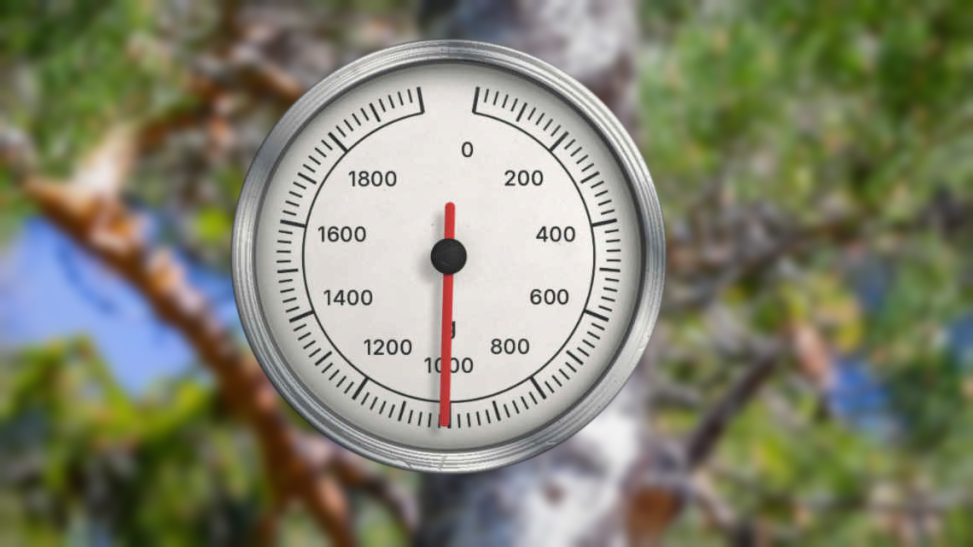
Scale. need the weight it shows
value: 1010 g
